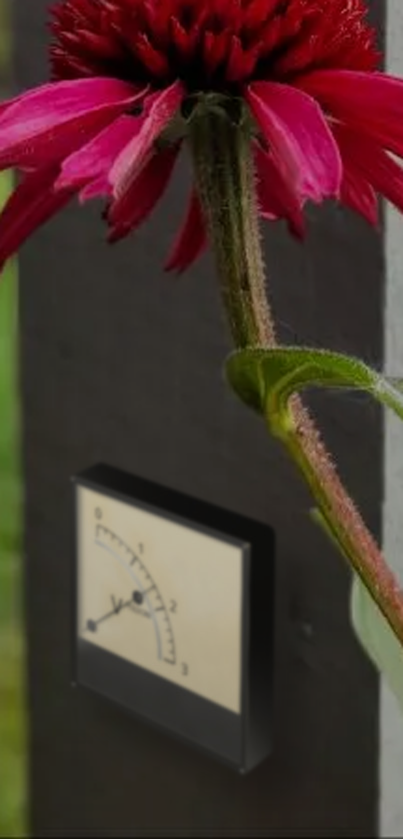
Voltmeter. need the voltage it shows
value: 1.6 V
